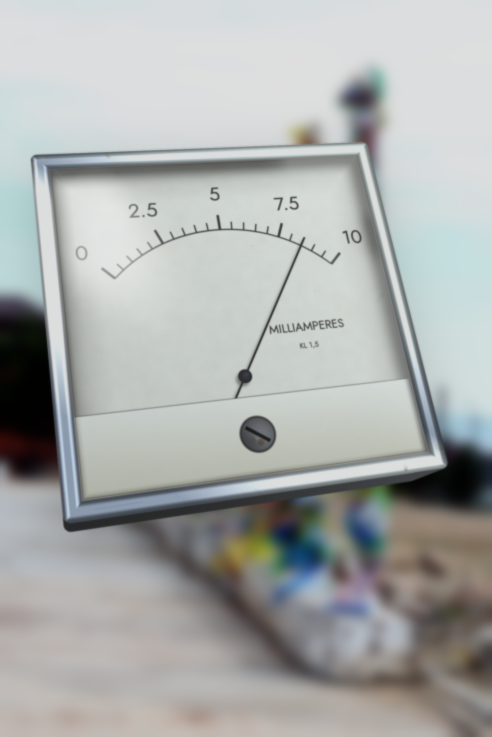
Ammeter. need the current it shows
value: 8.5 mA
